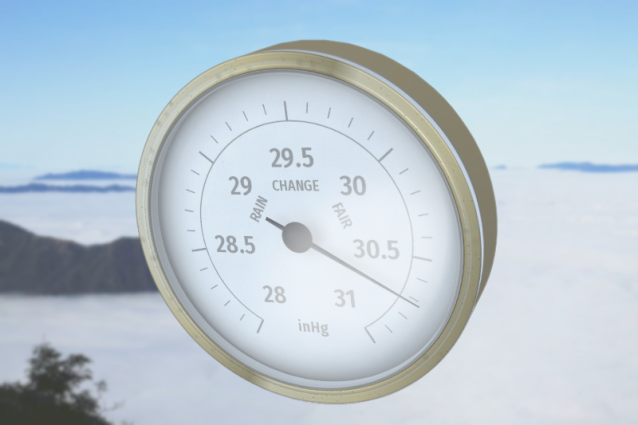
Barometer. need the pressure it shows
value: 30.7 inHg
